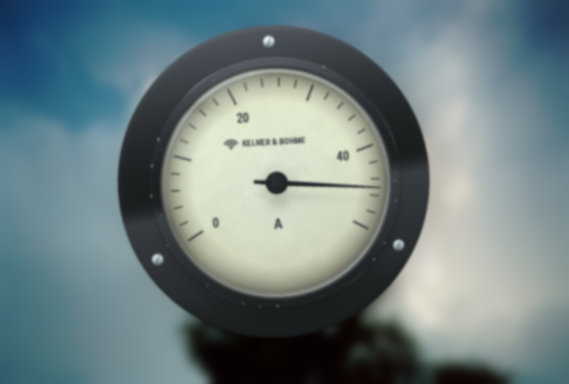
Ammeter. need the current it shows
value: 45 A
